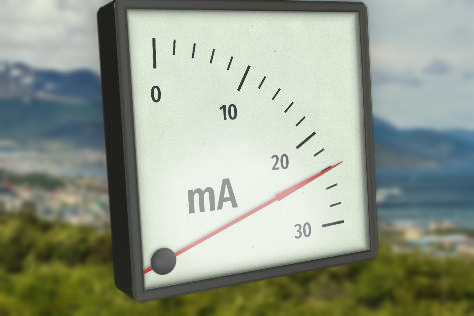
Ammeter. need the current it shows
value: 24 mA
